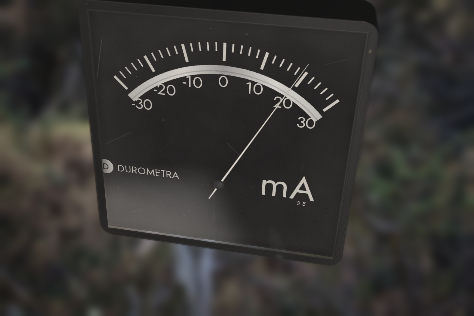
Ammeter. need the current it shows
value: 19 mA
